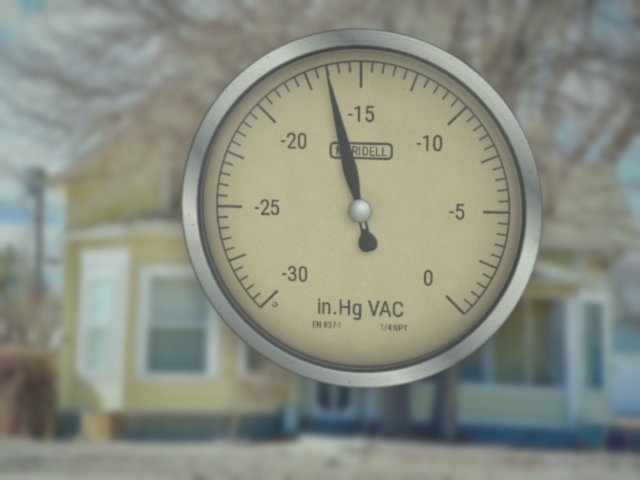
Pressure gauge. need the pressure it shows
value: -16.5 inHg
